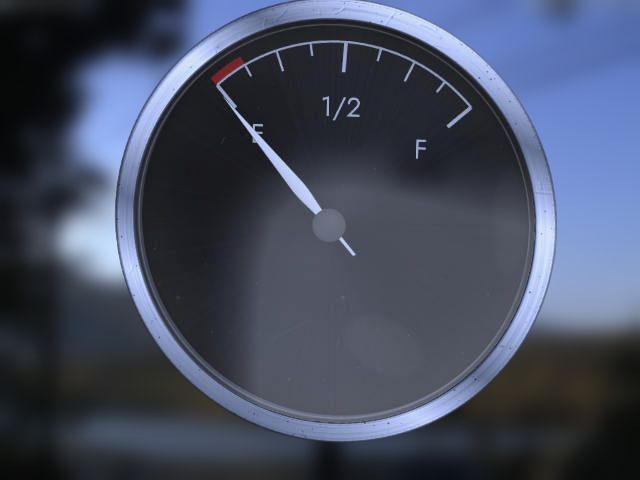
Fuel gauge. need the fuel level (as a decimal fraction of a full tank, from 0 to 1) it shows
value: 0
